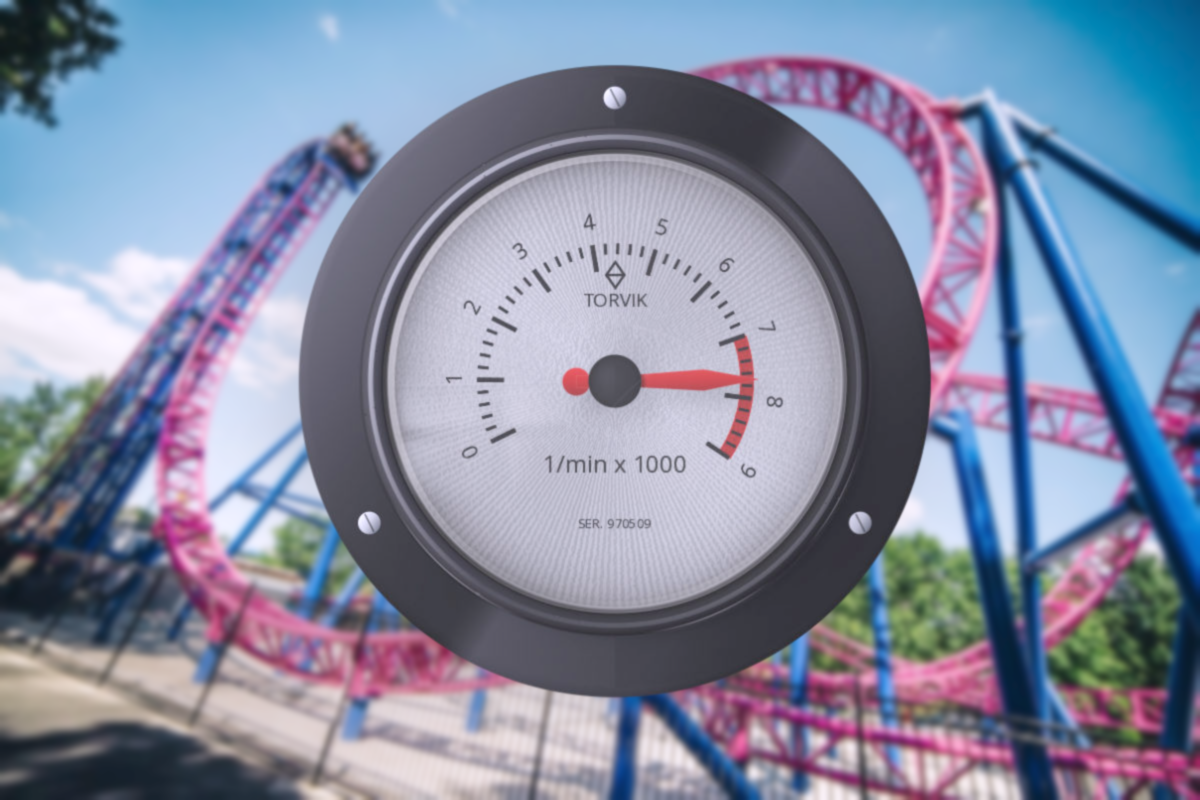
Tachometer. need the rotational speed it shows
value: 7700 rpm
